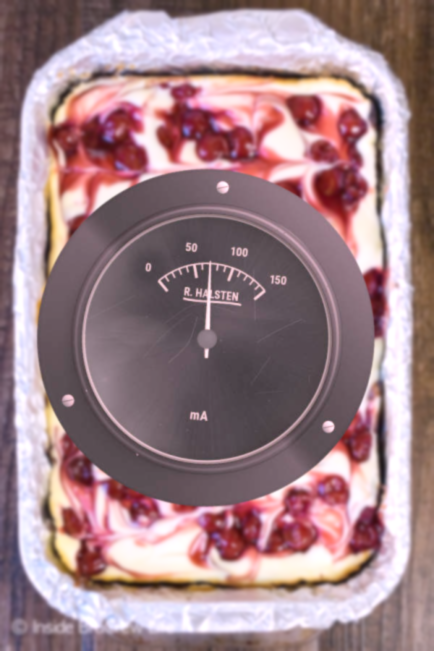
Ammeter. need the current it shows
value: 70 mA
